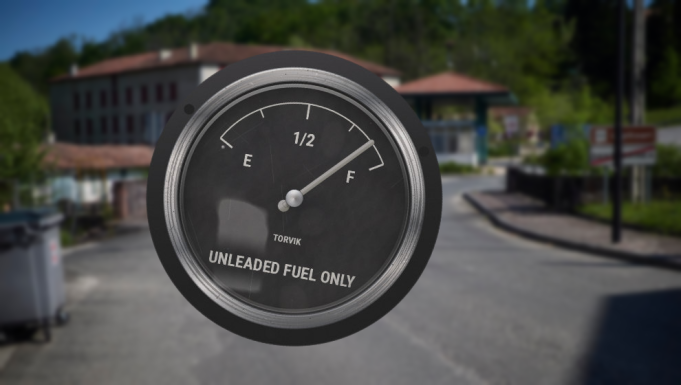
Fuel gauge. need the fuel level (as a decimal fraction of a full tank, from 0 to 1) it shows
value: 0.875
